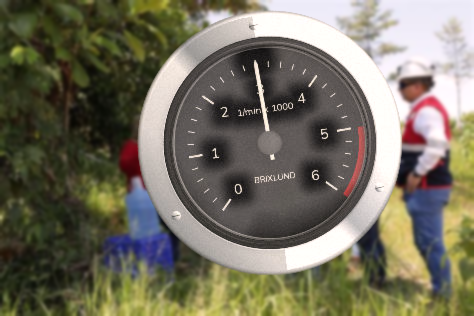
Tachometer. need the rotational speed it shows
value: 3000 rpm
